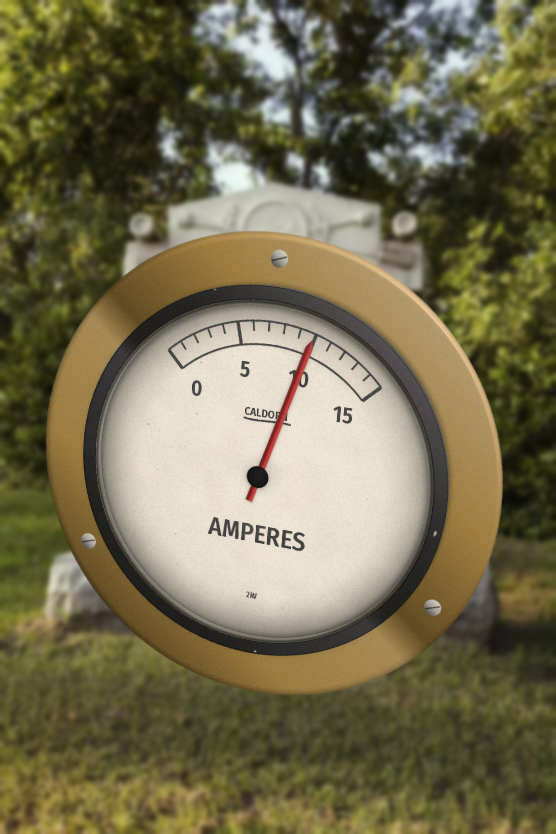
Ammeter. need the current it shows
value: 10 A
